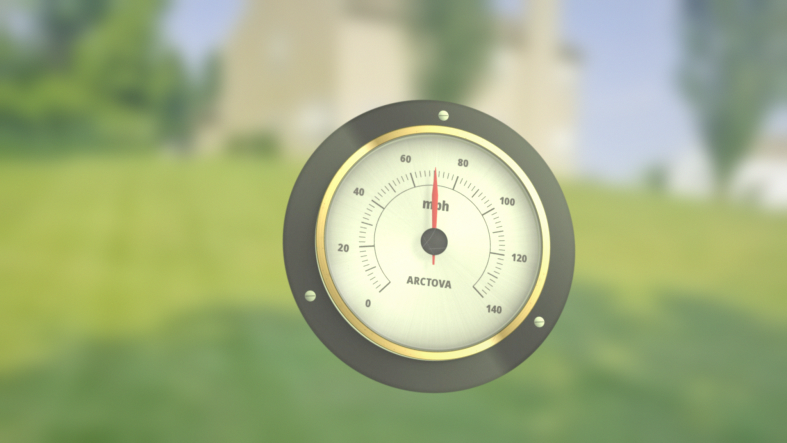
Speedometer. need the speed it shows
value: 70 mph
